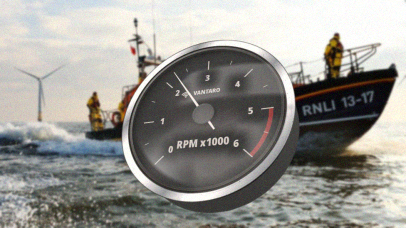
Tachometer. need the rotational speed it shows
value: 2250 rpm
